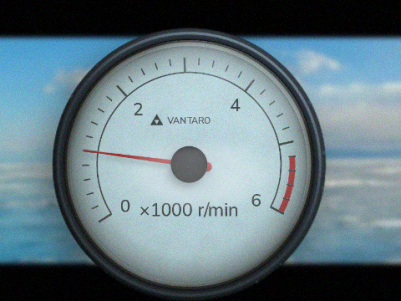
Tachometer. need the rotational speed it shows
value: 1000 rpm
